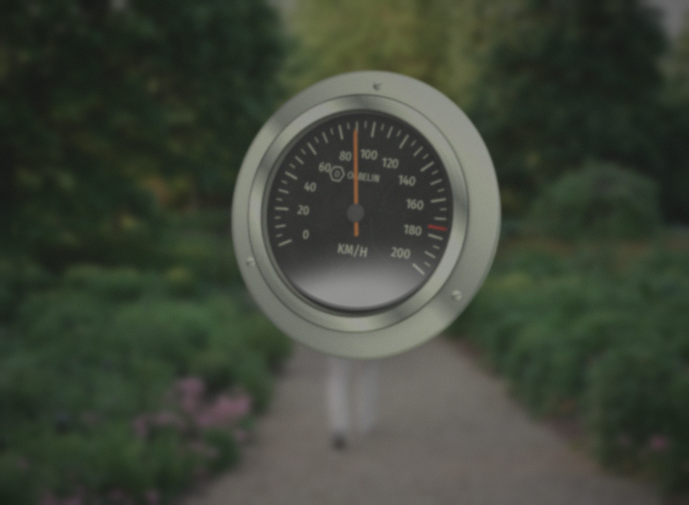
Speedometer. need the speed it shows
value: 90 km/h
